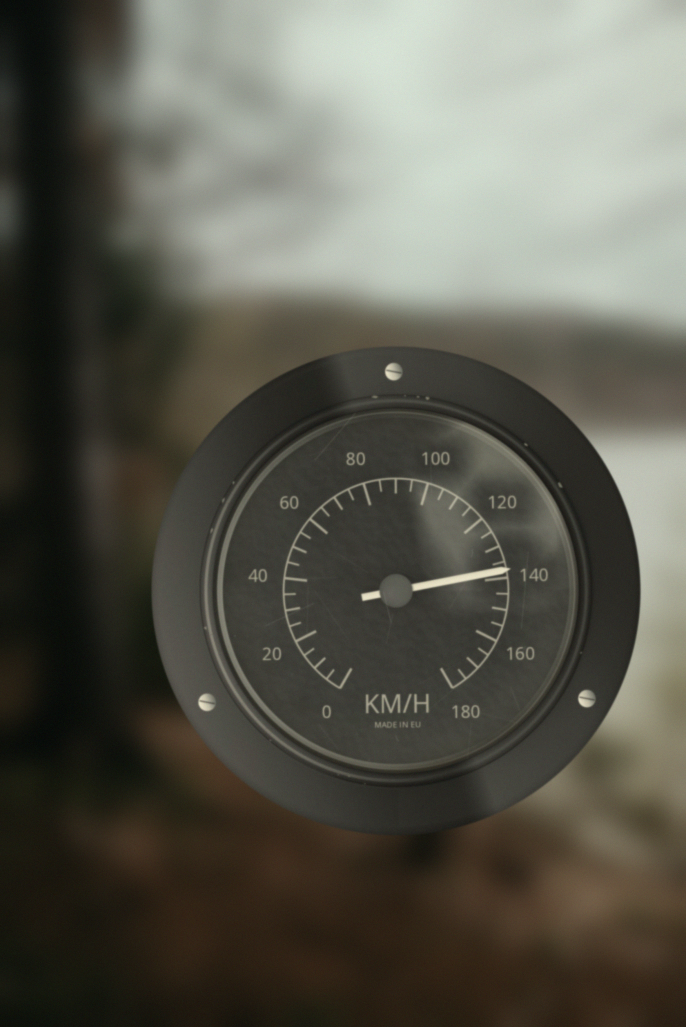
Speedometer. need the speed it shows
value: 137.5 km/h
